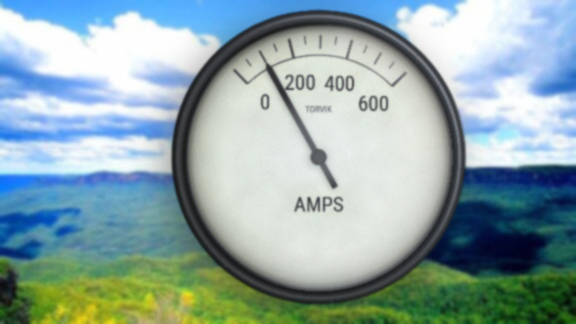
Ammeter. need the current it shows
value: 100 A
